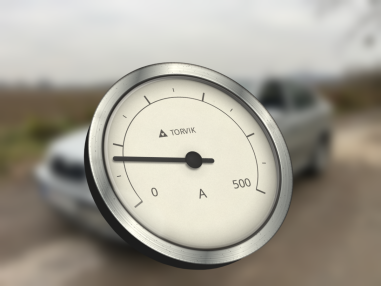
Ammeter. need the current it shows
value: 75 A
